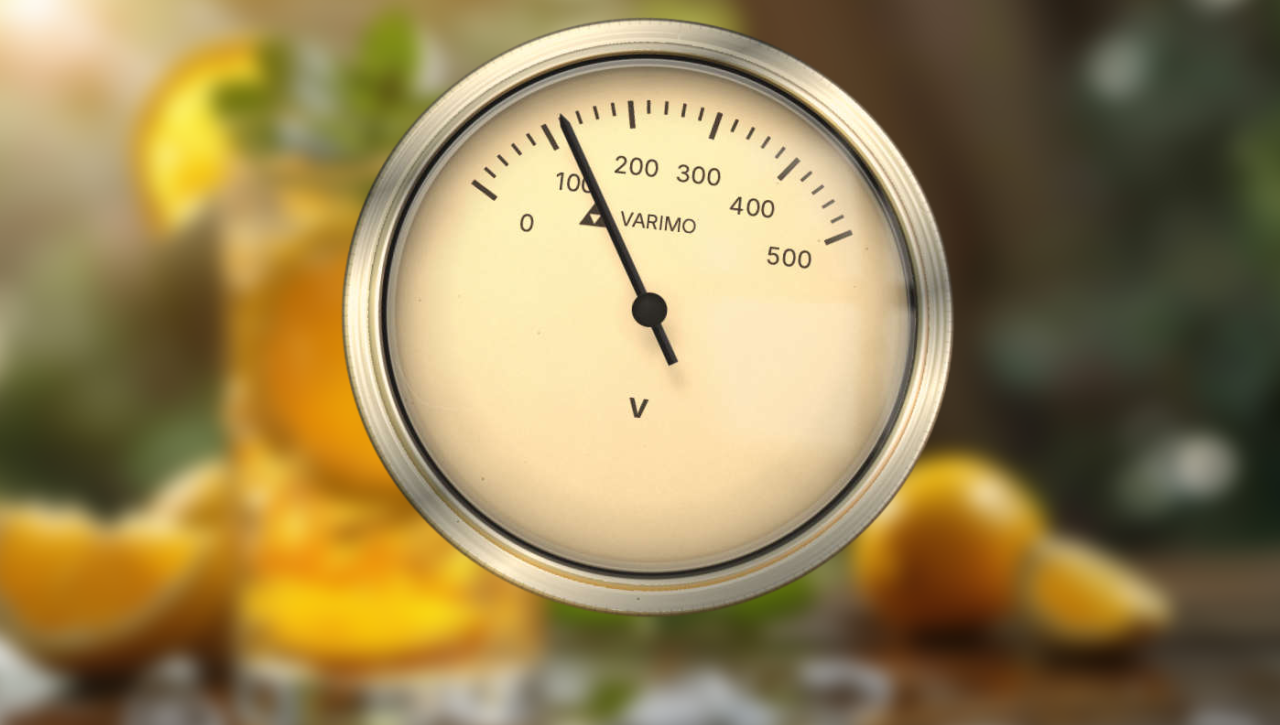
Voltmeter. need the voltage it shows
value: 120 V
